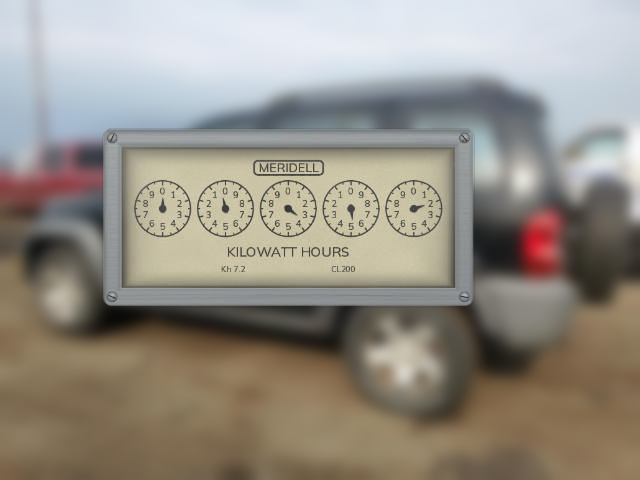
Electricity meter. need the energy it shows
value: 352 kWh
